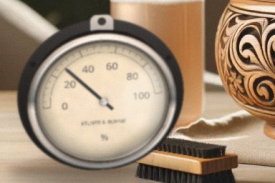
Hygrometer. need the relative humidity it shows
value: 28 %
